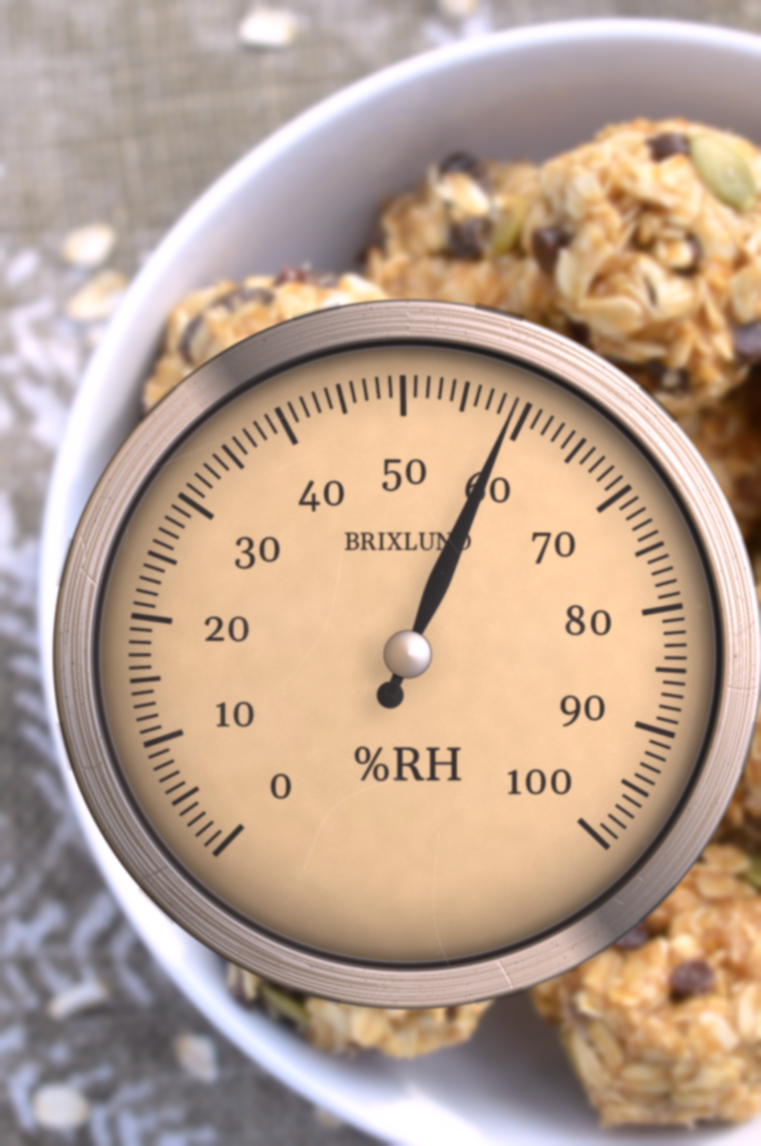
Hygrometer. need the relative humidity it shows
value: 59 %
